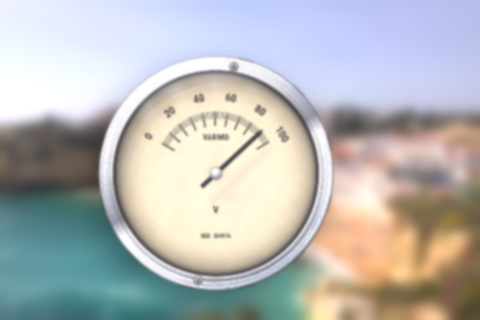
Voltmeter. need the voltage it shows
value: 90 V
